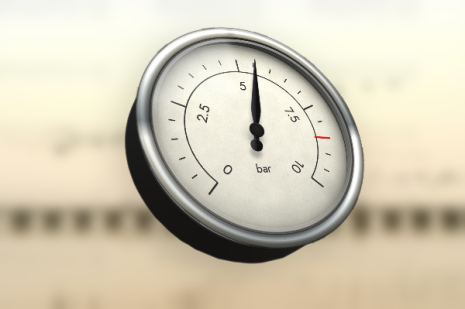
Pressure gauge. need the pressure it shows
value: 5.5 bar
